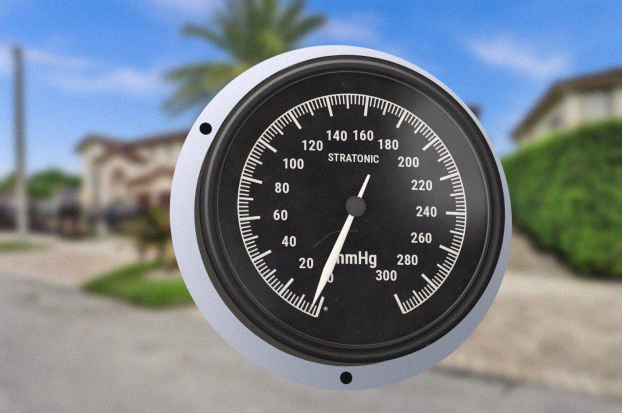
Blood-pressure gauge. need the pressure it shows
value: 4 mmHg
